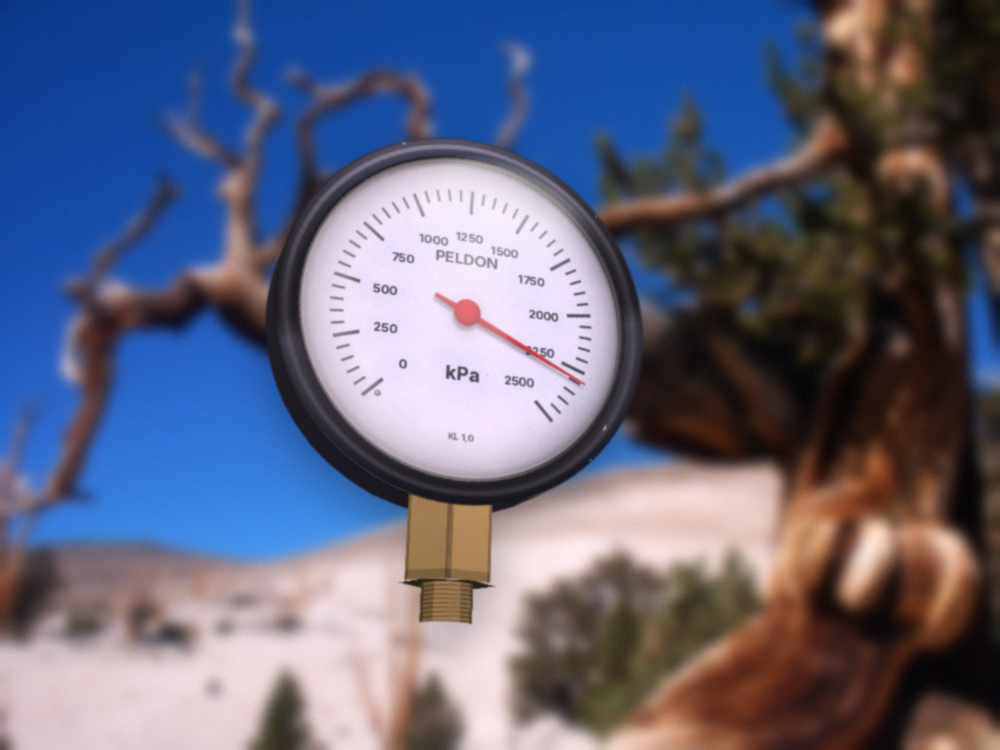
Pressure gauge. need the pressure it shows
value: 2300 kPa
